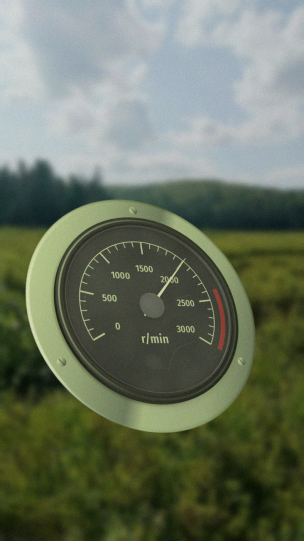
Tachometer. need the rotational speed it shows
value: 2000 rpm
